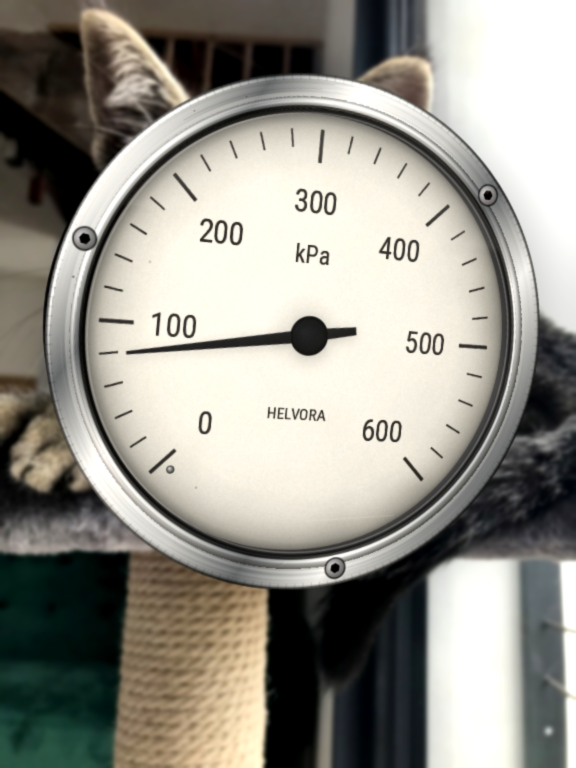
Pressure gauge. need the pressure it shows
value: 80 kPa
